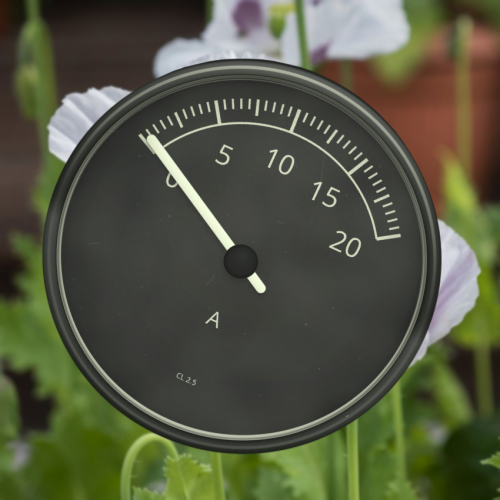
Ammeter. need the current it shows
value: 0.5 A
